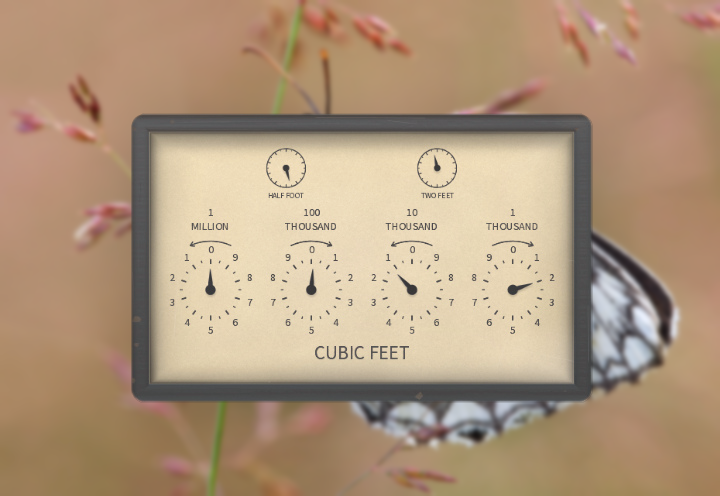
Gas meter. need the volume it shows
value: 1200 ft³
